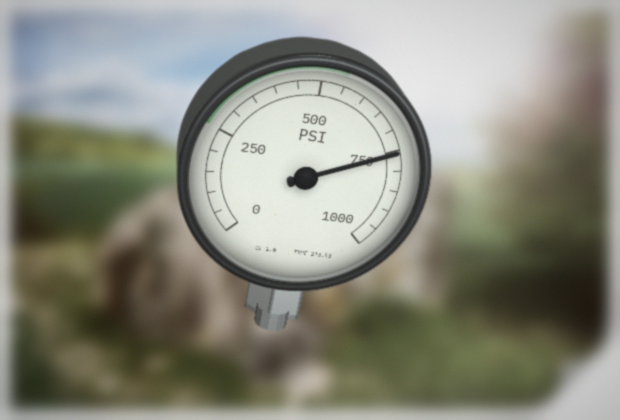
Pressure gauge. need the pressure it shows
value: 750 psi
